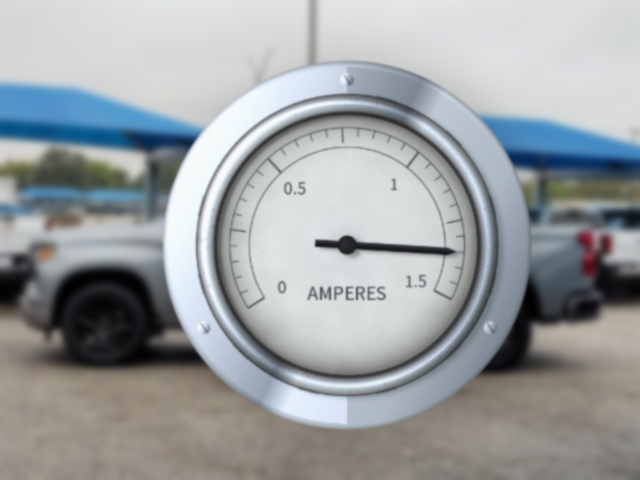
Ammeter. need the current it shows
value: 1.35 A
